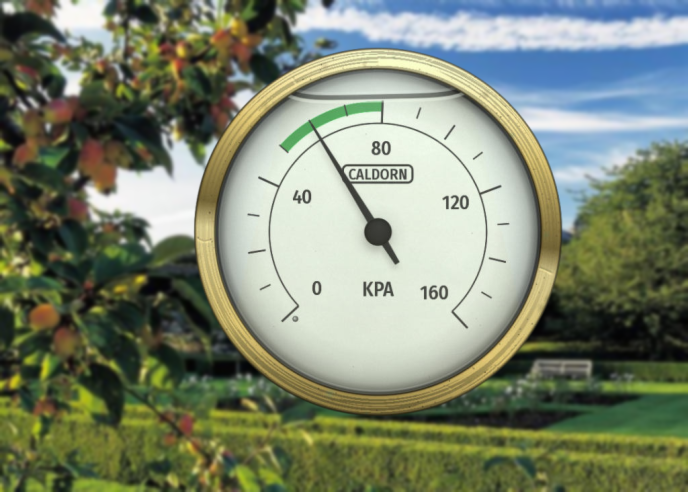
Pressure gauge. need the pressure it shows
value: 60 kPa
